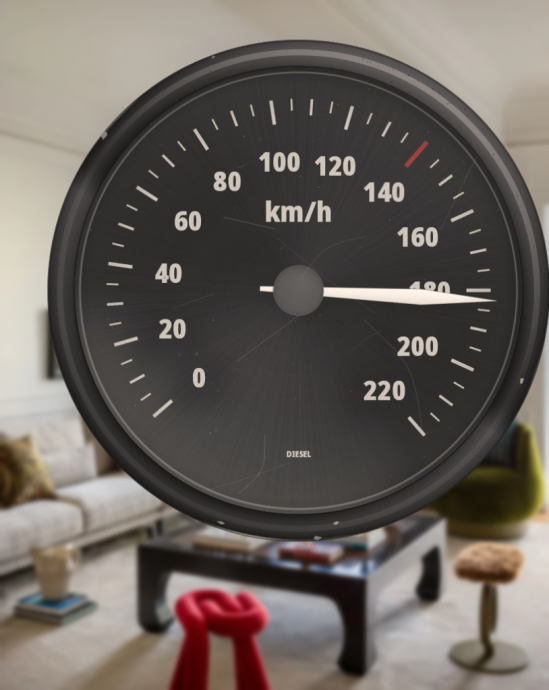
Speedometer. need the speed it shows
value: 182.5 km/h
